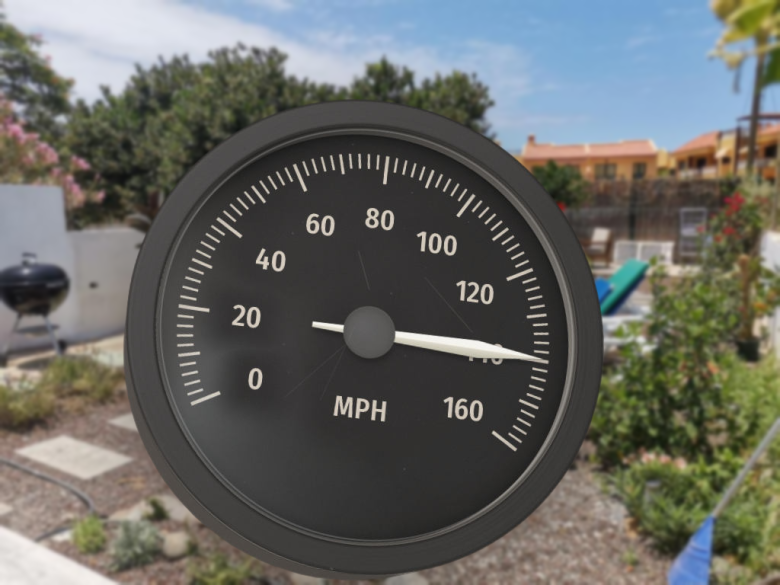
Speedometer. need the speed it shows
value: 140 mph
